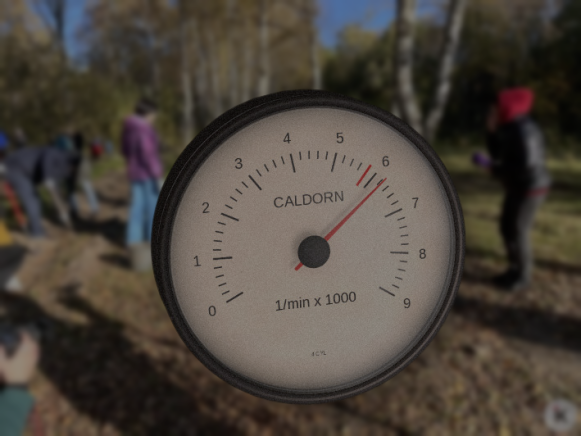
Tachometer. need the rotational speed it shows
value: 6200 rpm
